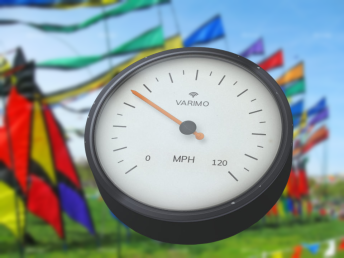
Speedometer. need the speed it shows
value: 35 mph
